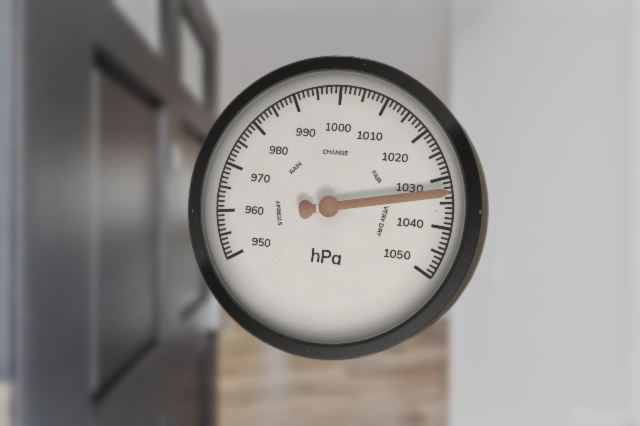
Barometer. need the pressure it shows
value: 1033 hPa
